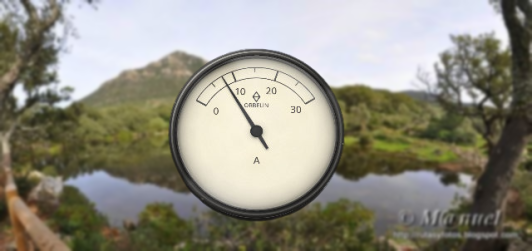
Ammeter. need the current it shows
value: 7.5 A
